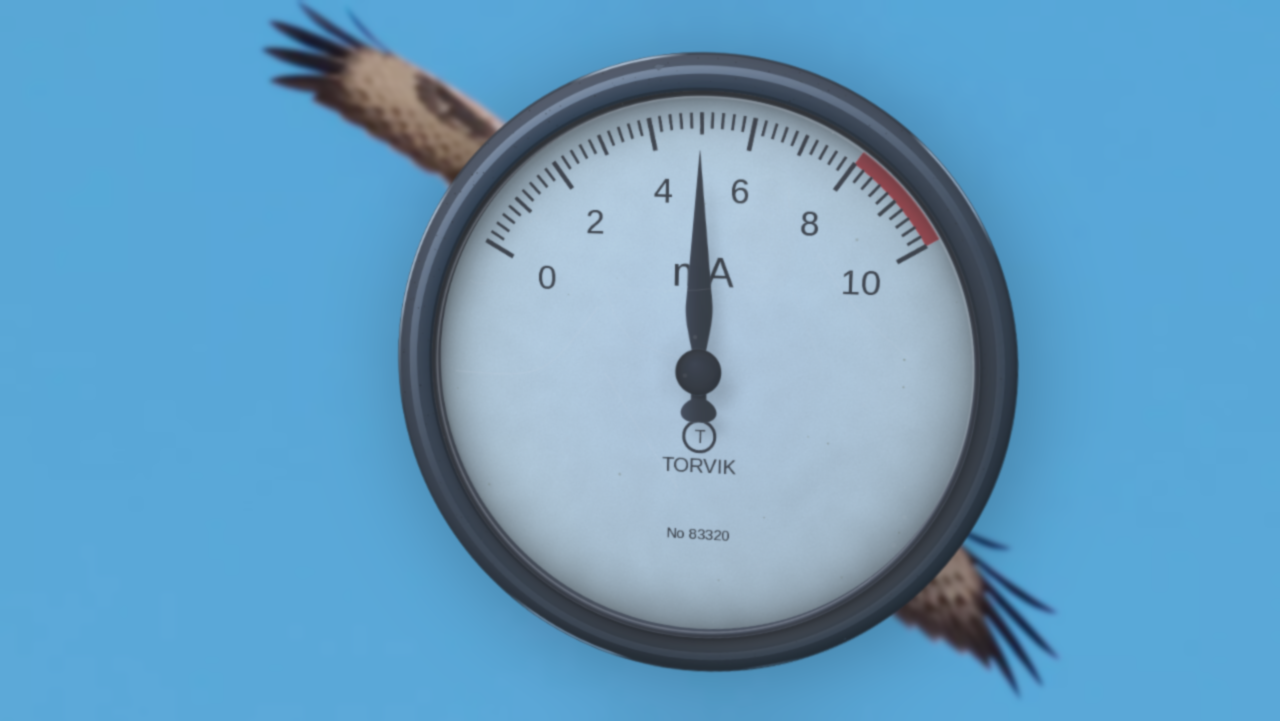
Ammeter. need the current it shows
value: 5 mA
